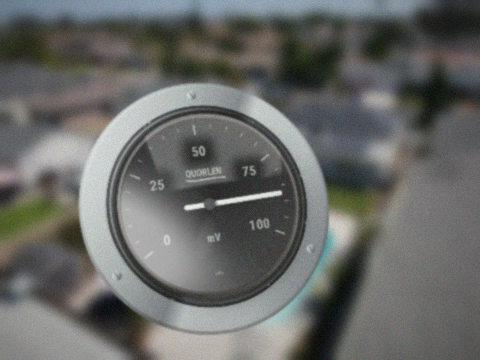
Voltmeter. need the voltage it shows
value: 87.5 mV
